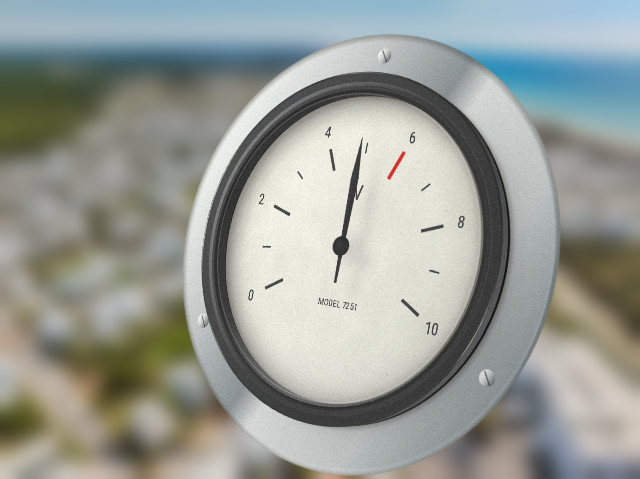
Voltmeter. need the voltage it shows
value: 5 V
